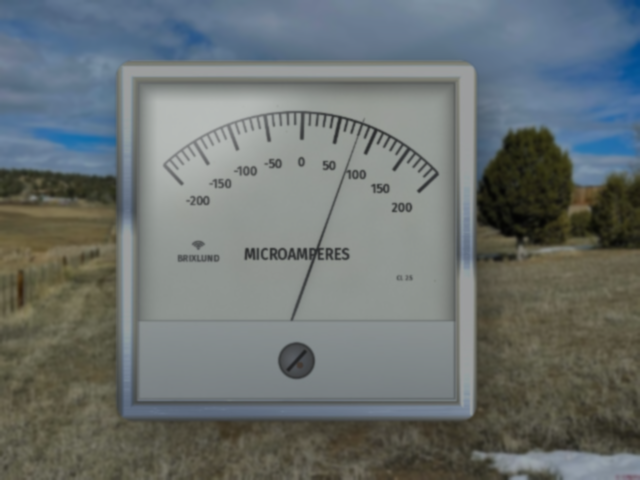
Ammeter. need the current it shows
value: 80 µA
